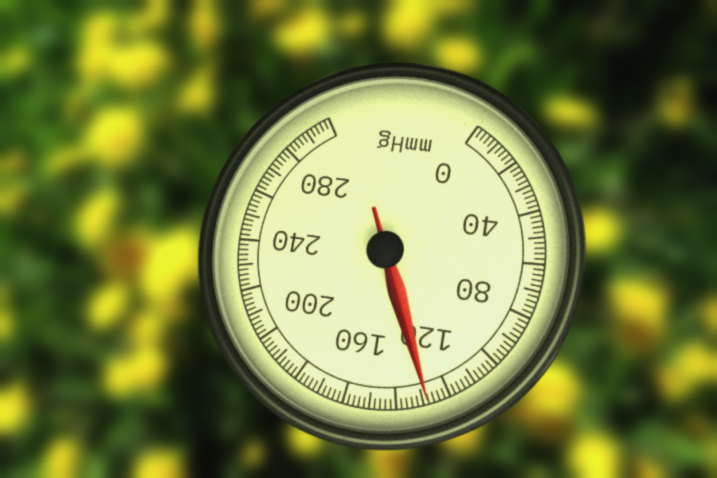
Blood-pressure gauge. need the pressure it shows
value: 128 mmHg
